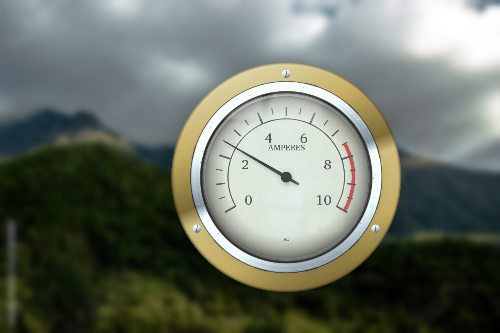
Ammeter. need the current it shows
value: 2.5 A
